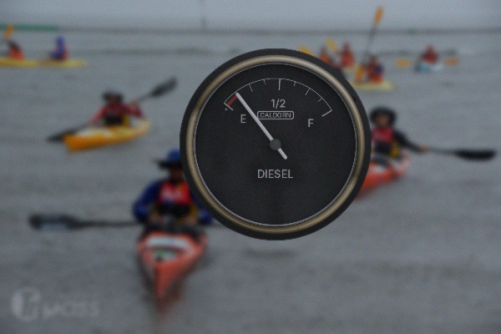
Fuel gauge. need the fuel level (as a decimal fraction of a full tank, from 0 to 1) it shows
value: 0.125
